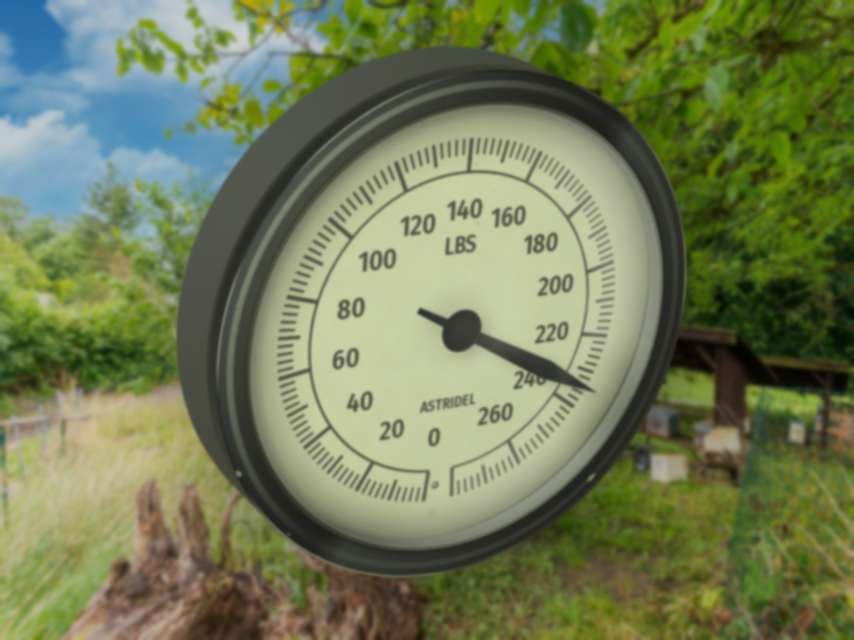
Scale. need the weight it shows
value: 234 lb
